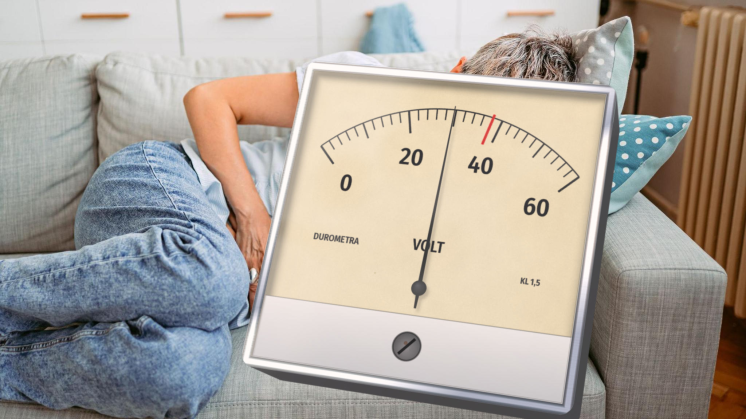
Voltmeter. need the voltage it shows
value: 30 V
